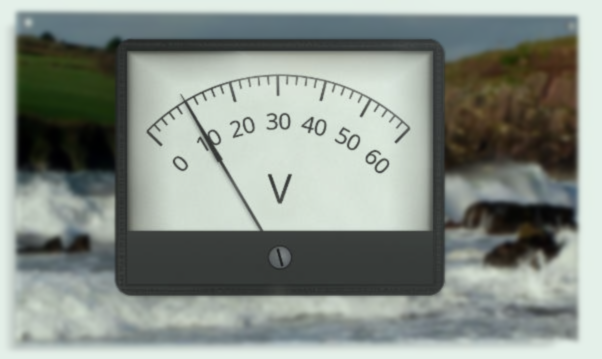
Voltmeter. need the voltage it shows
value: 10 V
